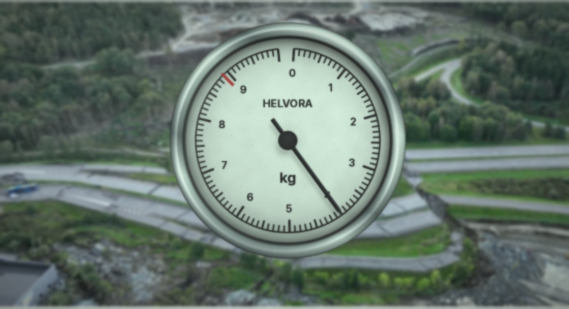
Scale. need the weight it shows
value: 4 kg
